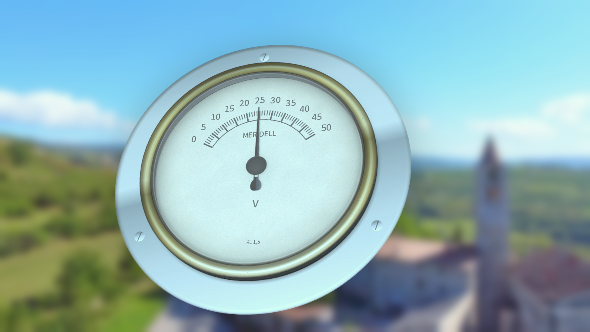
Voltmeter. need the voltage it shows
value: 25 V
